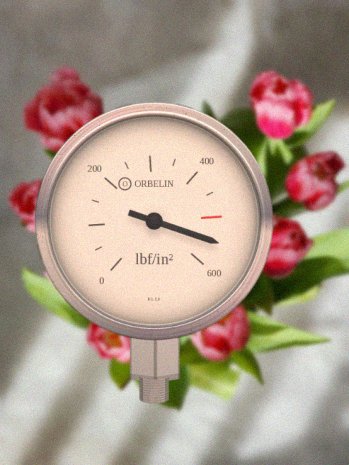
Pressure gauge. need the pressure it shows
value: 550 psi
